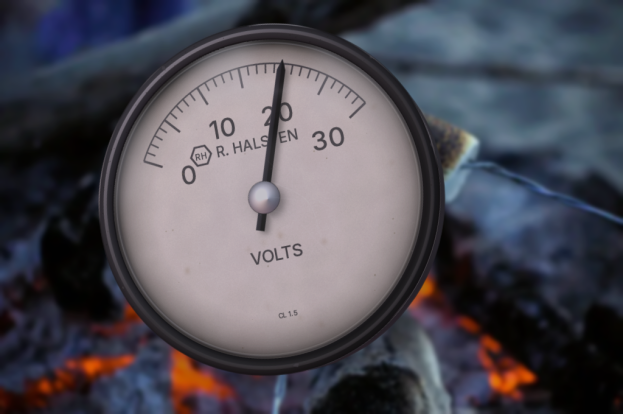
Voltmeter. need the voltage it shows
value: 20 V
